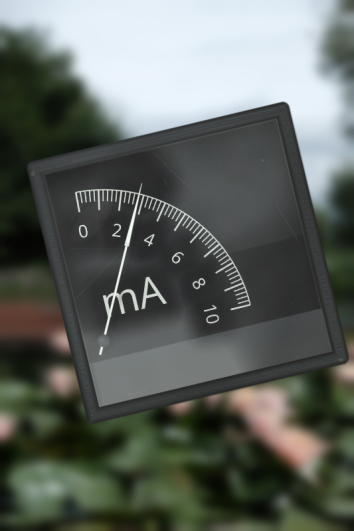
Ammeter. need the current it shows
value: 2.8 mA
